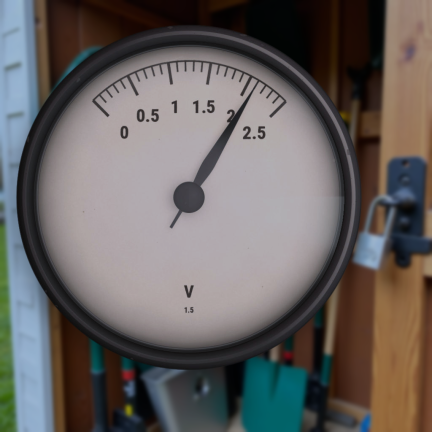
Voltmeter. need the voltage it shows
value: 2.1 V
